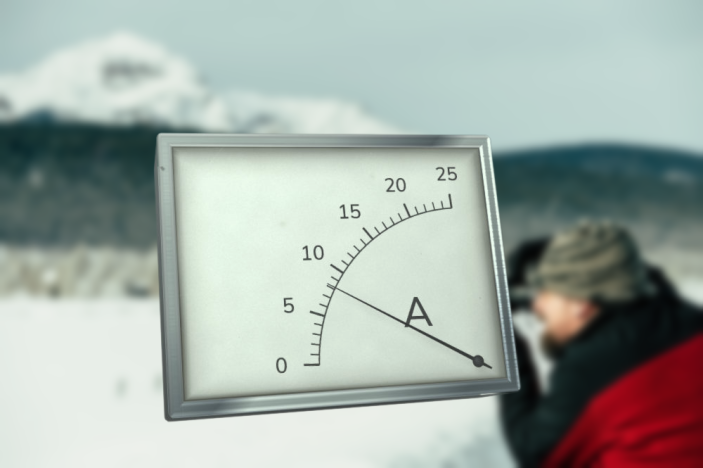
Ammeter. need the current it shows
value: 8 A
